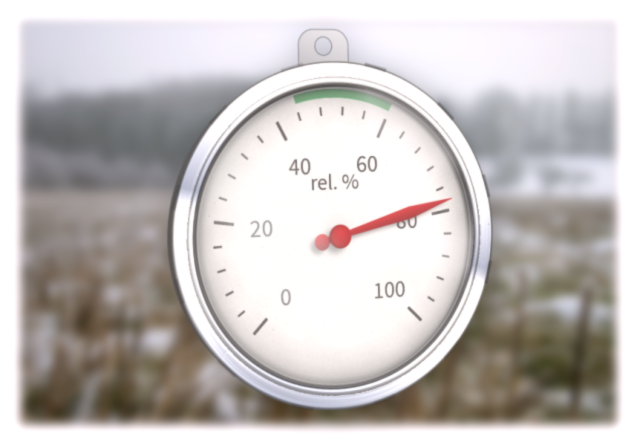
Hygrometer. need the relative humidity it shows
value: 78 %
